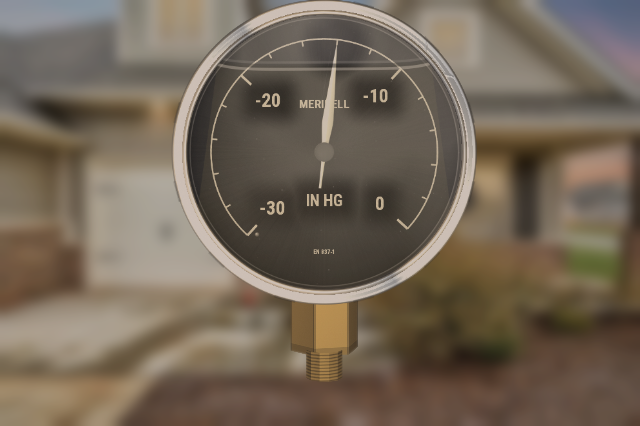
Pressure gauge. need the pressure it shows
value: -14 inHg
